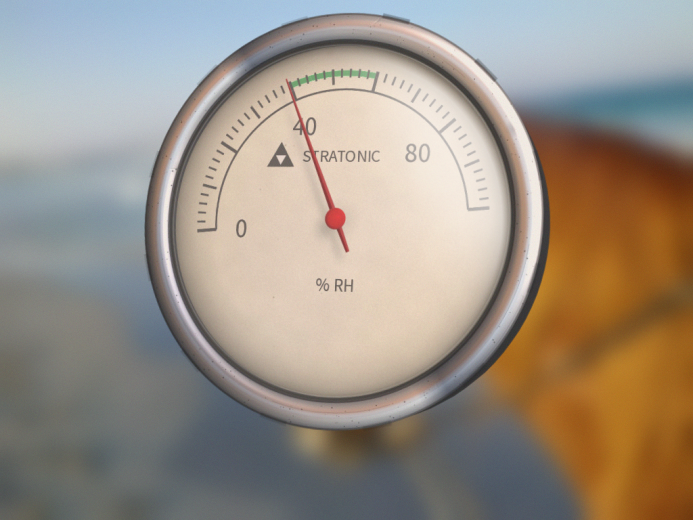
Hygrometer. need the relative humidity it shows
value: 40 %
